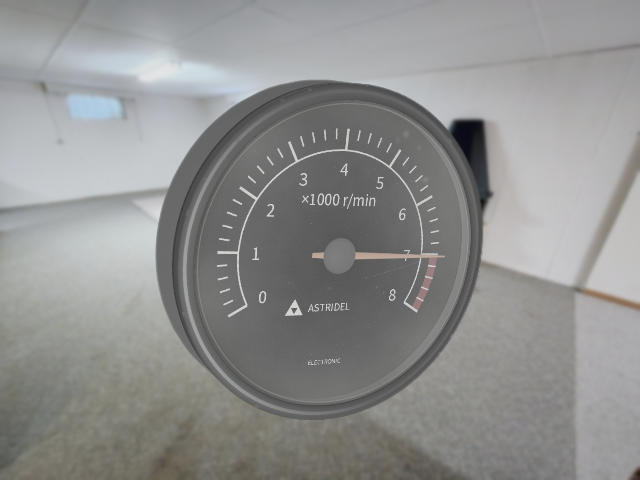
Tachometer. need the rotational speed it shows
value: 7000 rpm
